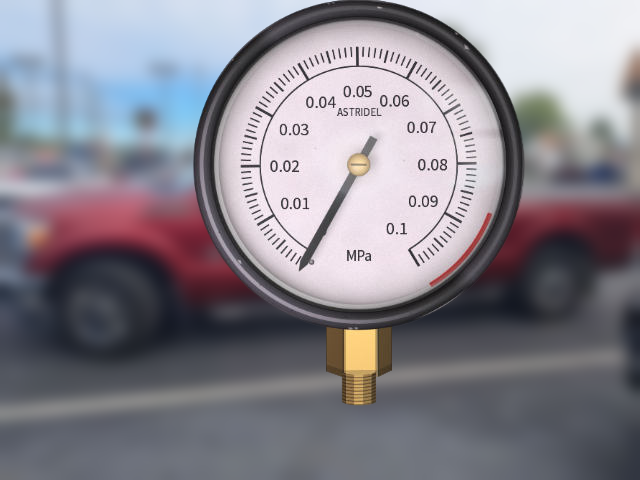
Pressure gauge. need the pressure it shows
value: 0 MPa
